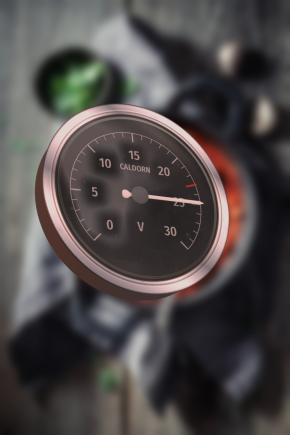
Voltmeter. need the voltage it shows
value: 25 V
